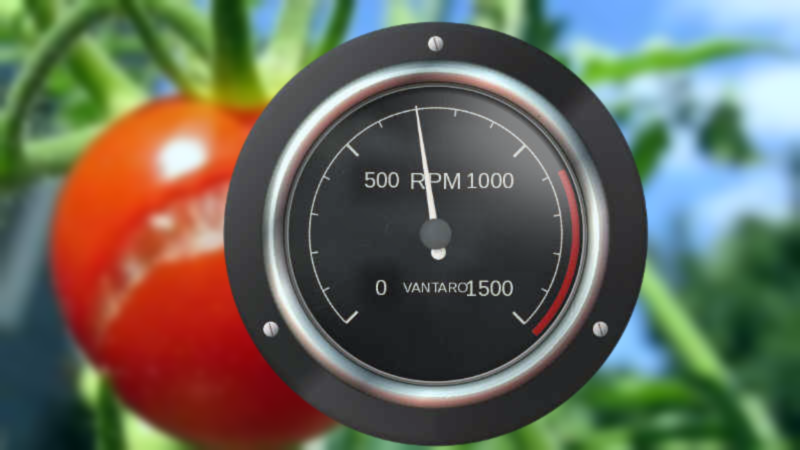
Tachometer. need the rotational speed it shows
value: 700 rpm
